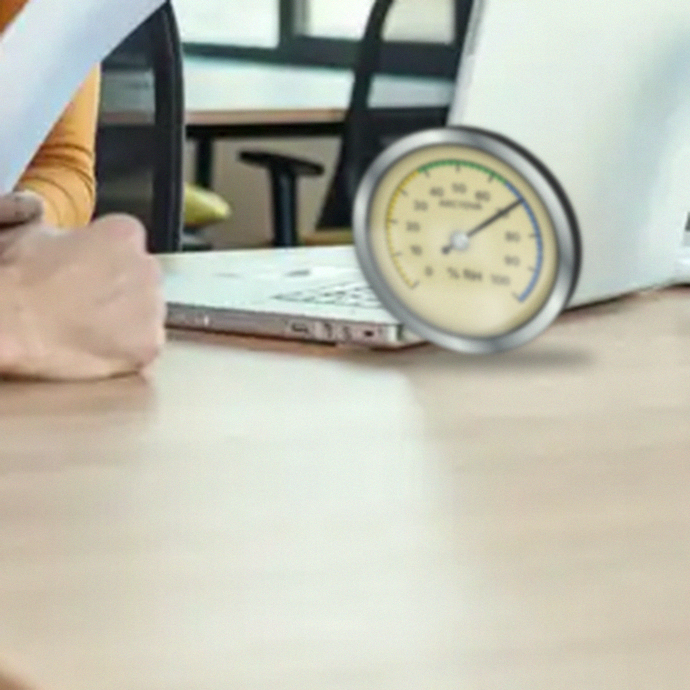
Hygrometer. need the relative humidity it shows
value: 70 %
